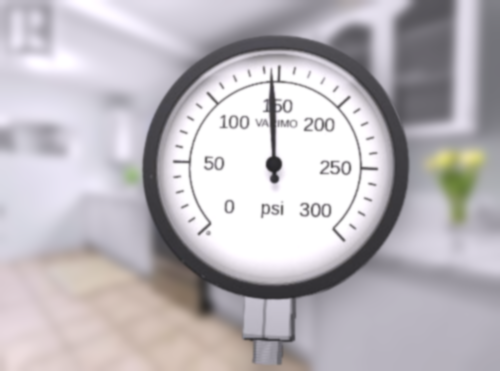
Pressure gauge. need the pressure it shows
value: 145 psi
